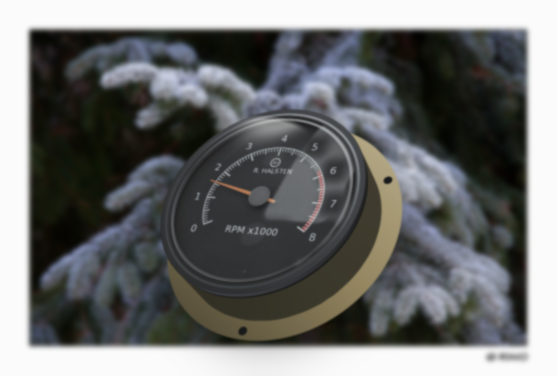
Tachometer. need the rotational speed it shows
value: 1500 rpm
